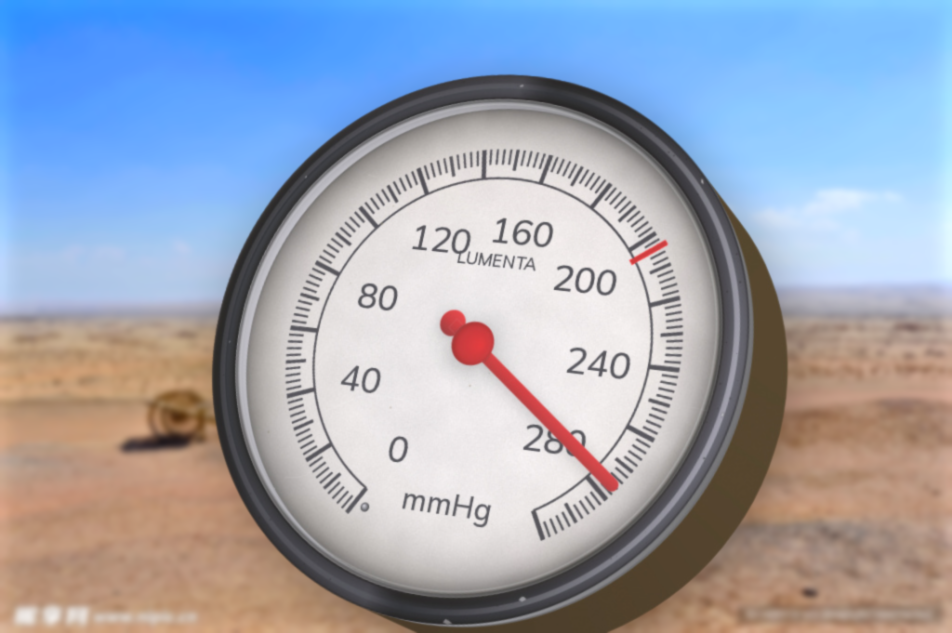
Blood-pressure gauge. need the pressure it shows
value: 276 mmHg
